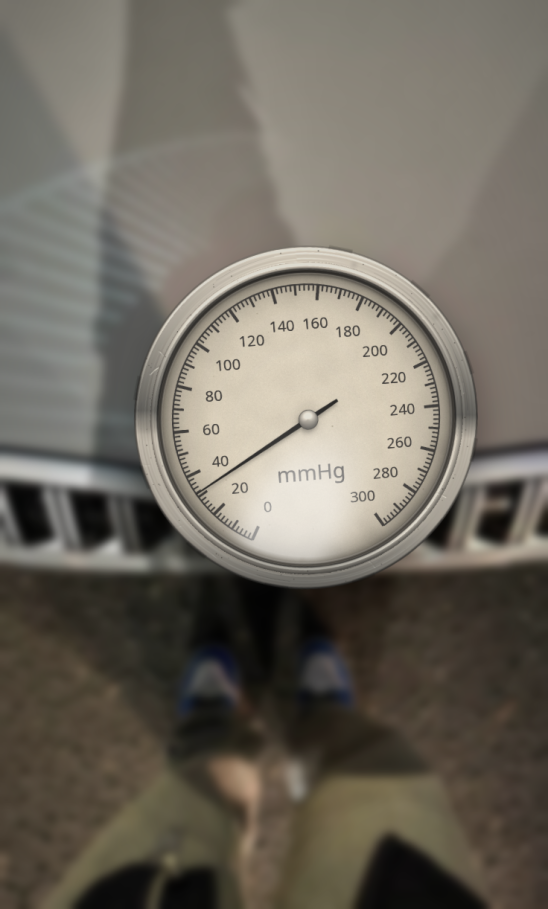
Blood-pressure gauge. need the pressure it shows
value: 32 mmHg
